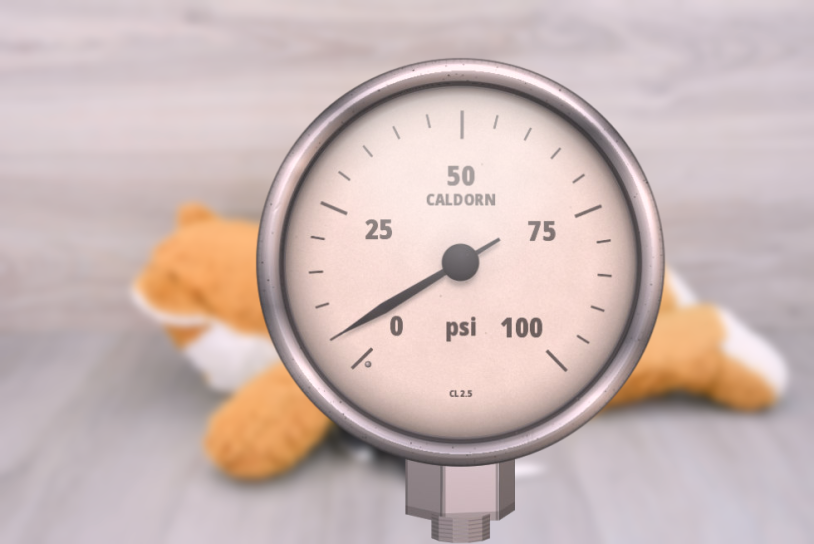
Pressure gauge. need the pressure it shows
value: 5 psi
